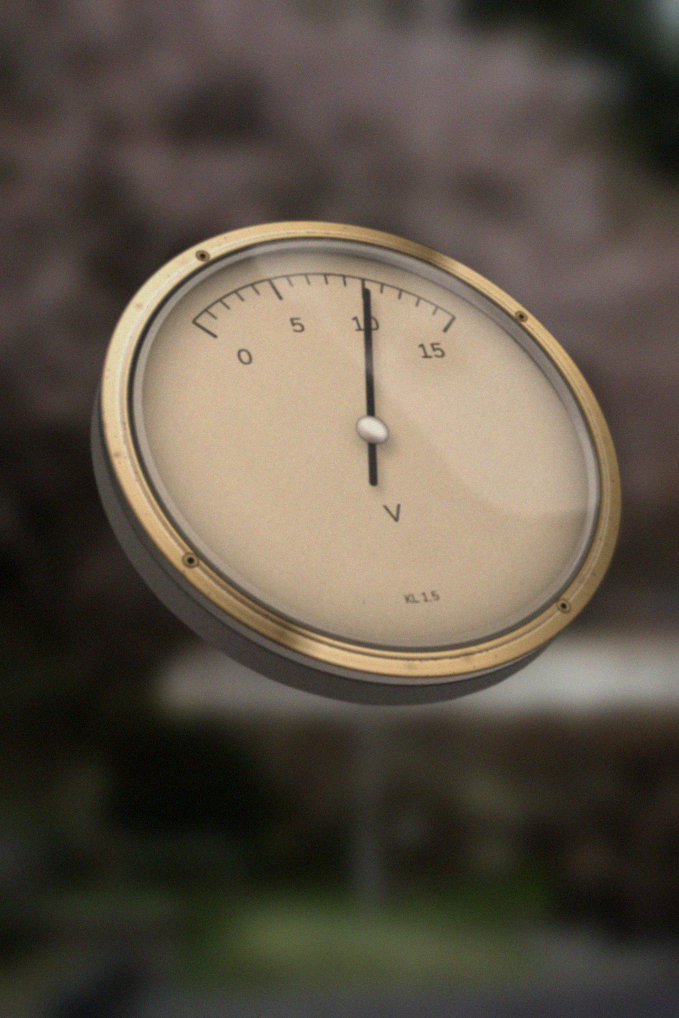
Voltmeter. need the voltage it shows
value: 10 V
